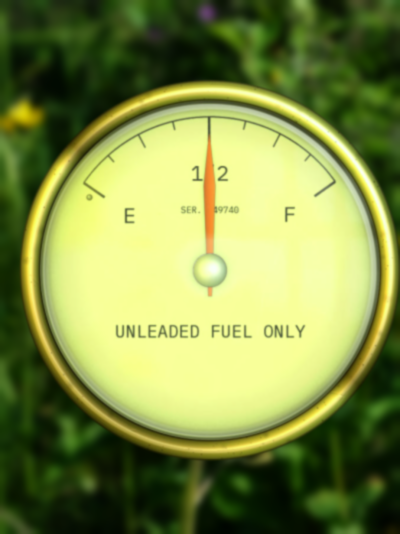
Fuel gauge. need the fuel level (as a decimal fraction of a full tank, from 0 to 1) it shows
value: 0.5
